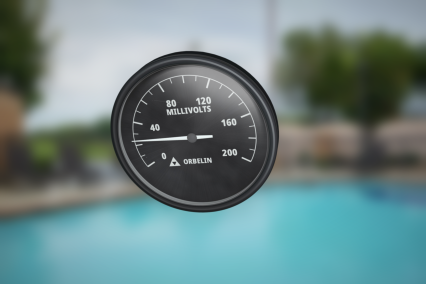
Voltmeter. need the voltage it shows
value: 25 mV
